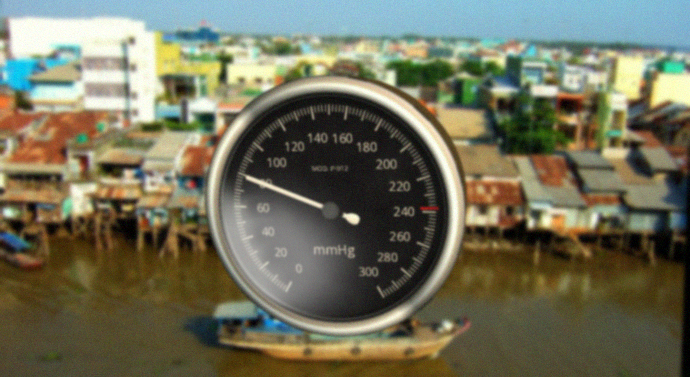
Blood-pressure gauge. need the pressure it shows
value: 80 mmHg
